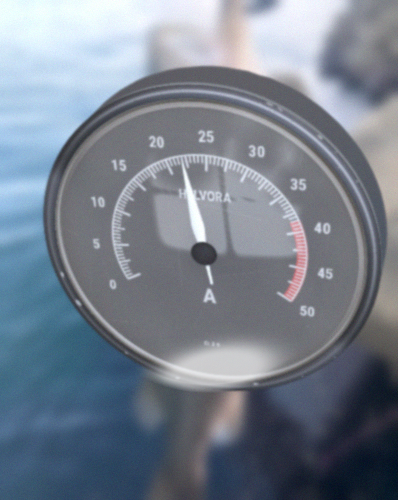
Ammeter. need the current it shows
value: 22.5 A
